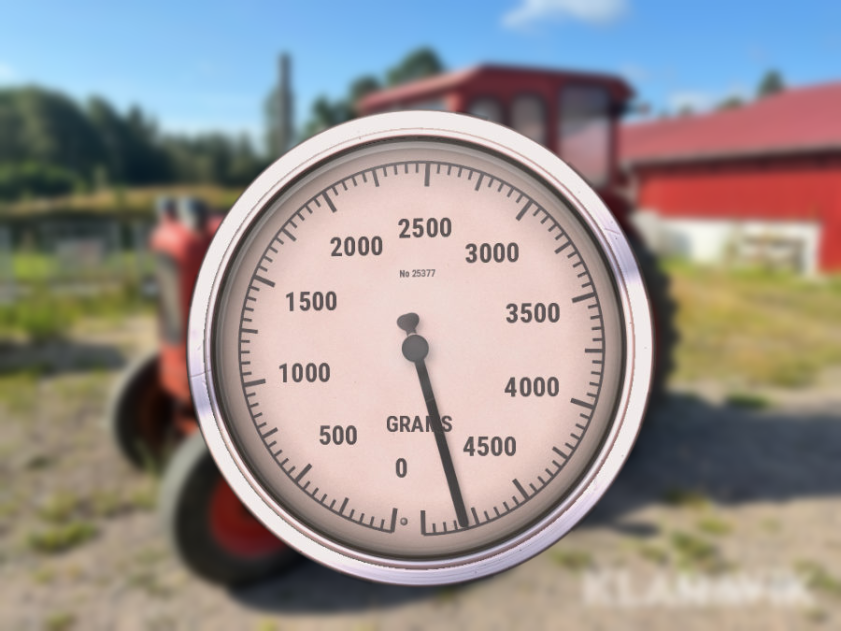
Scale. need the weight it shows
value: 4800 g
